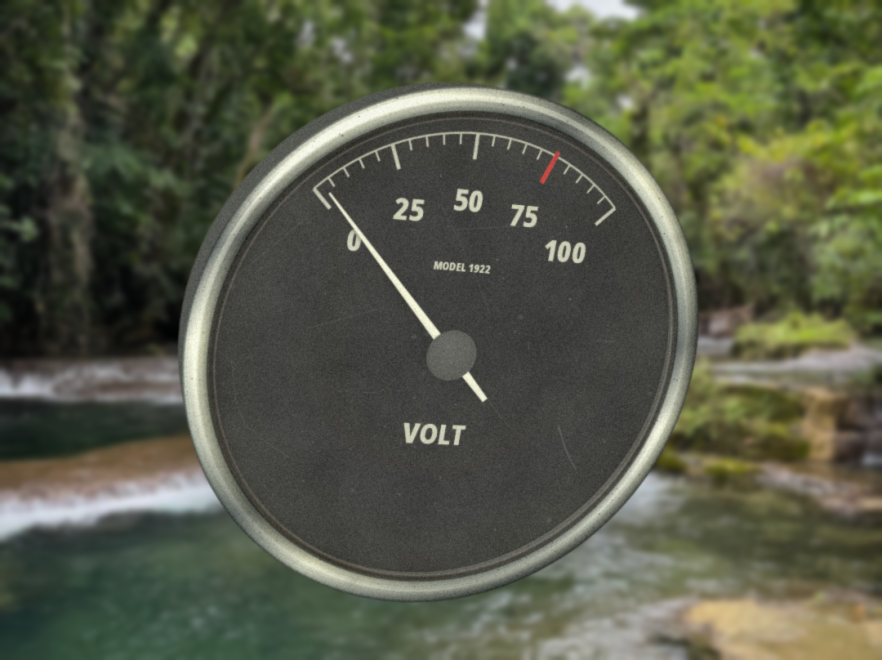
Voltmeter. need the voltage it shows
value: 2.5 V
